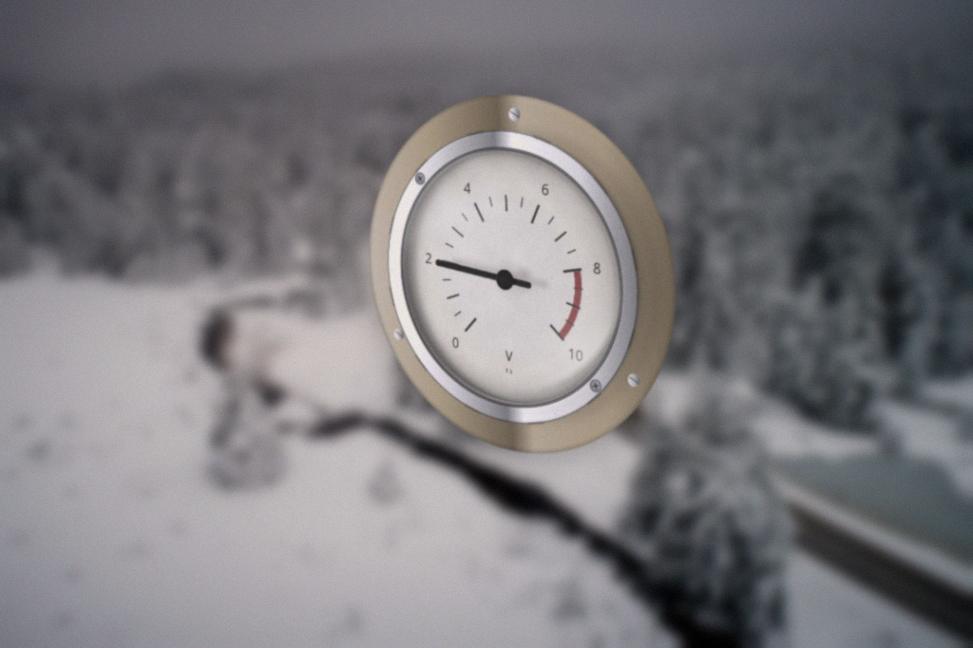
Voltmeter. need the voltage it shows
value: 2 V
